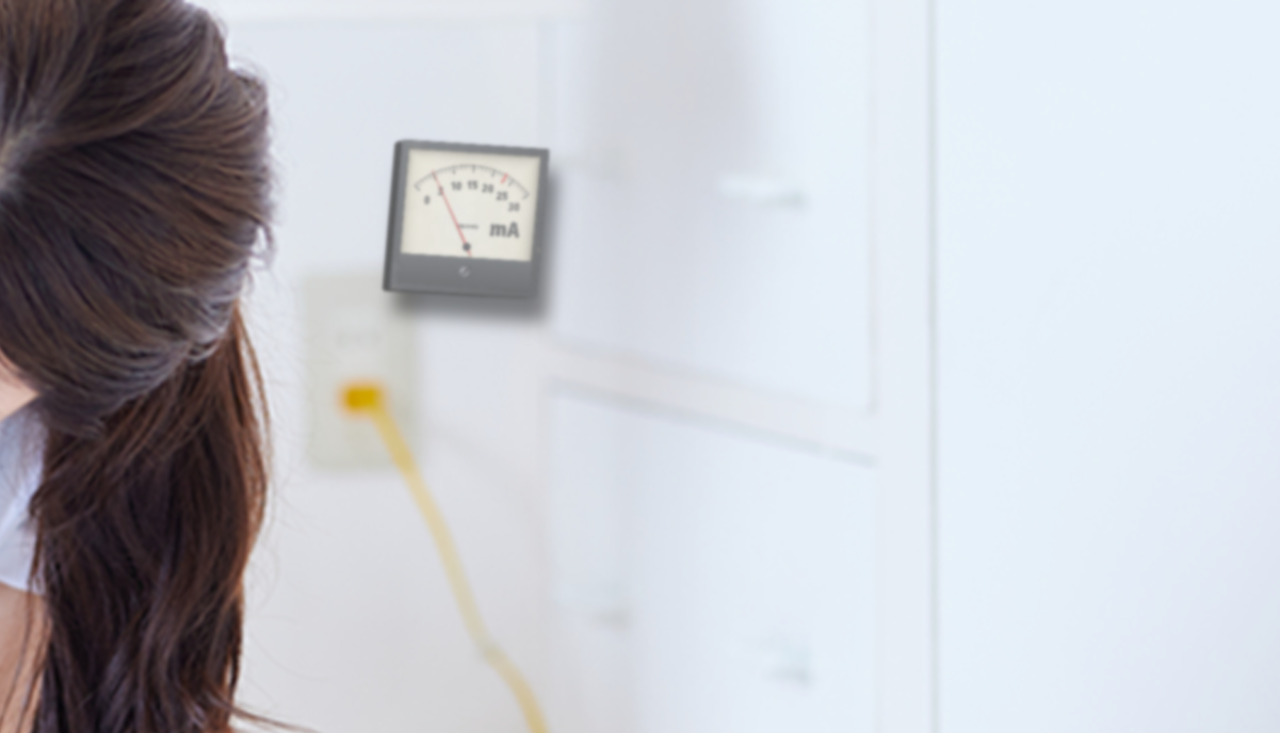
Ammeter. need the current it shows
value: 5 mA
